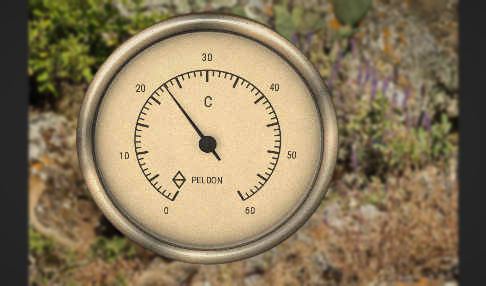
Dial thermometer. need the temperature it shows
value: 23 °C
